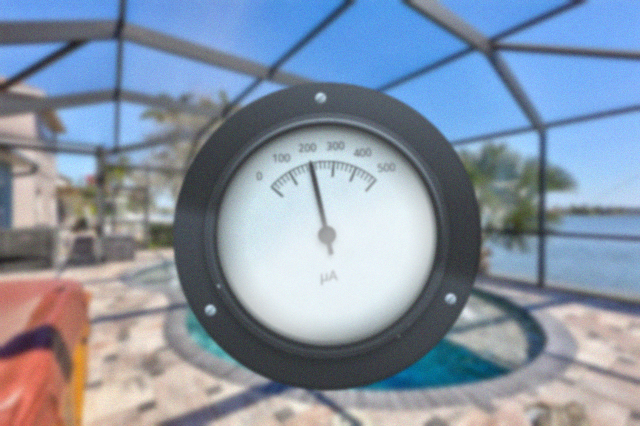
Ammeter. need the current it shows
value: 200 µA
